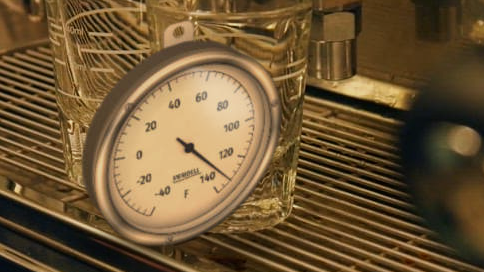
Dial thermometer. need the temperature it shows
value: 132 °F
